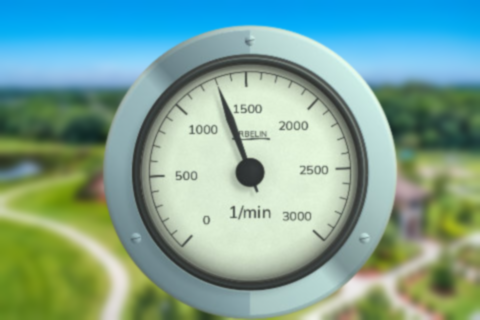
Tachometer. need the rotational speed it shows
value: 1300 rpm
